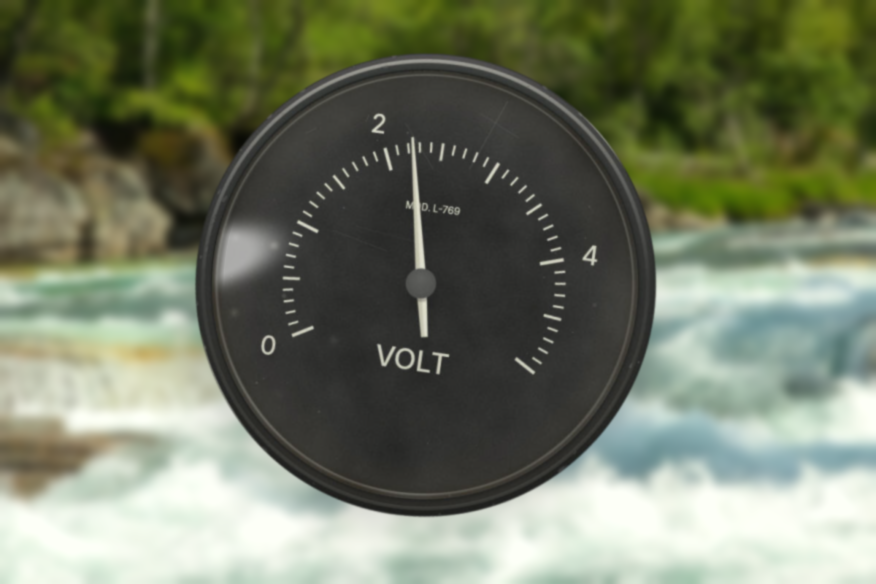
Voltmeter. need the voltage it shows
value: 2.25 V
